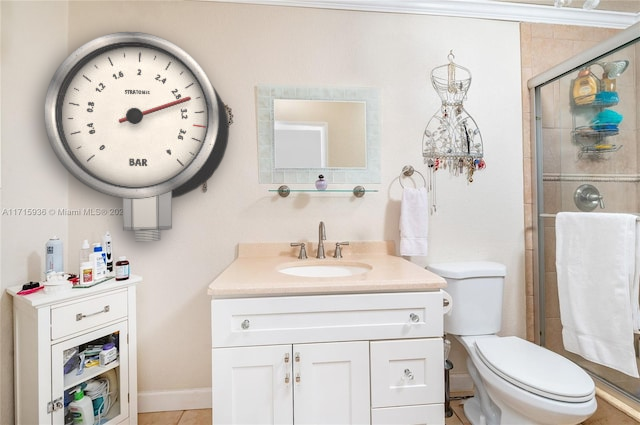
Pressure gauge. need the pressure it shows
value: 3 bar
